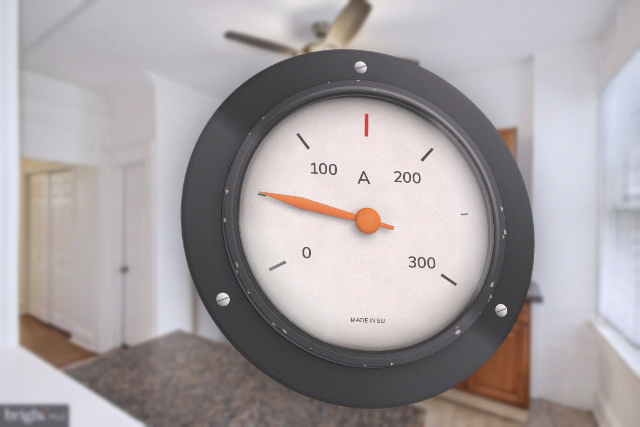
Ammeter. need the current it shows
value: 50 A
